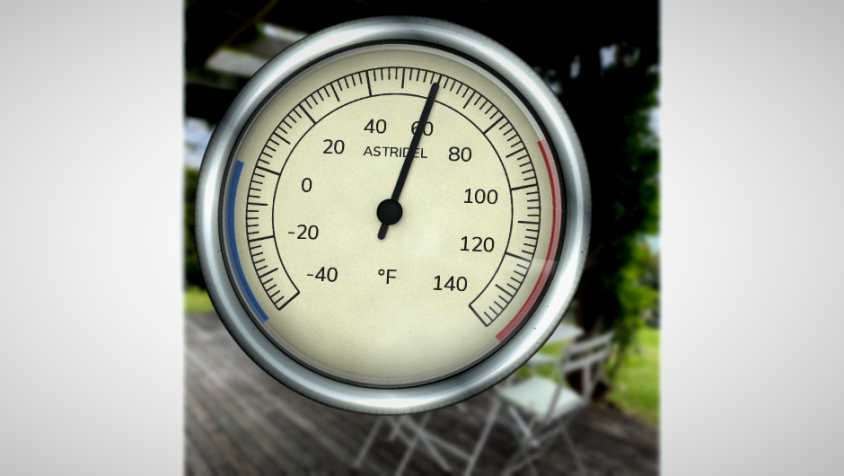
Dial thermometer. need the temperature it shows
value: 60 °F
